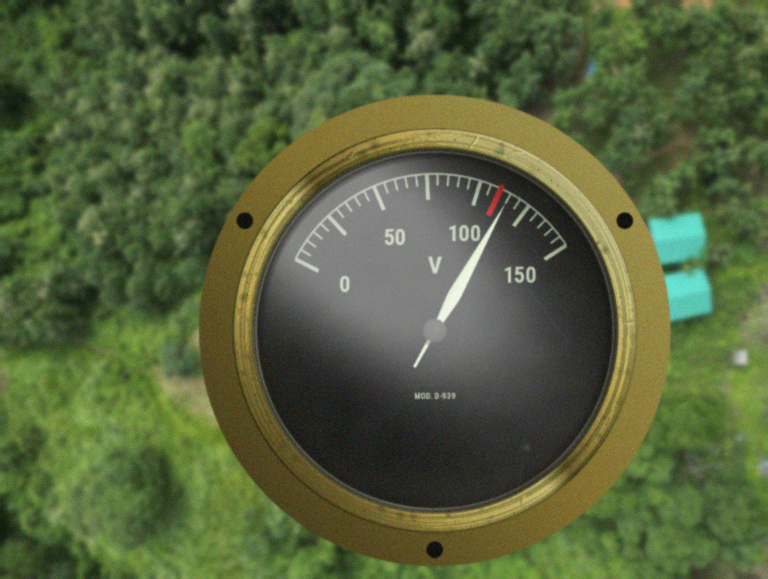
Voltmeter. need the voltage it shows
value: 115 V
